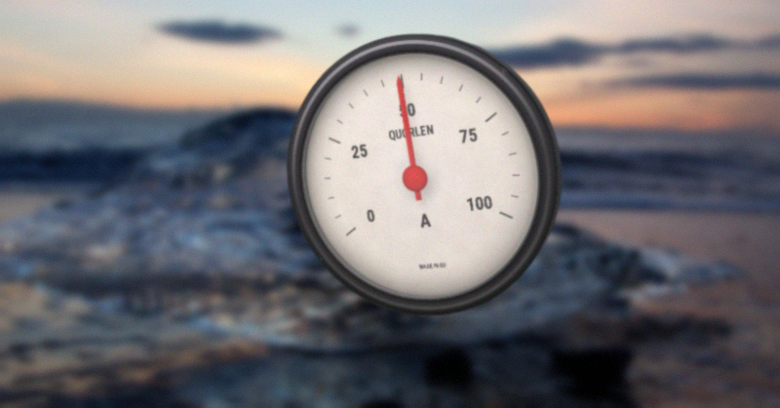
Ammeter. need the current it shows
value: 50 A
